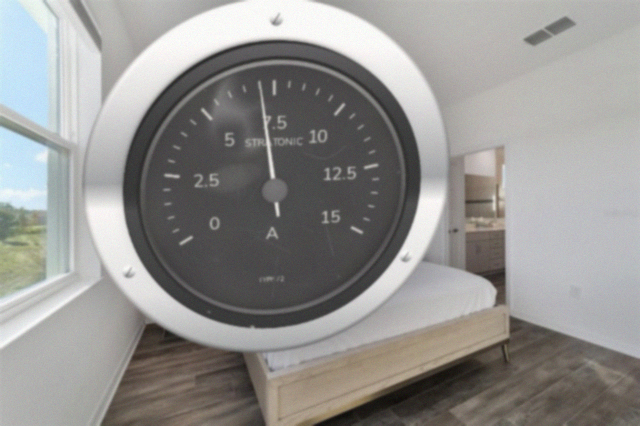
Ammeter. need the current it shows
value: 7 A
